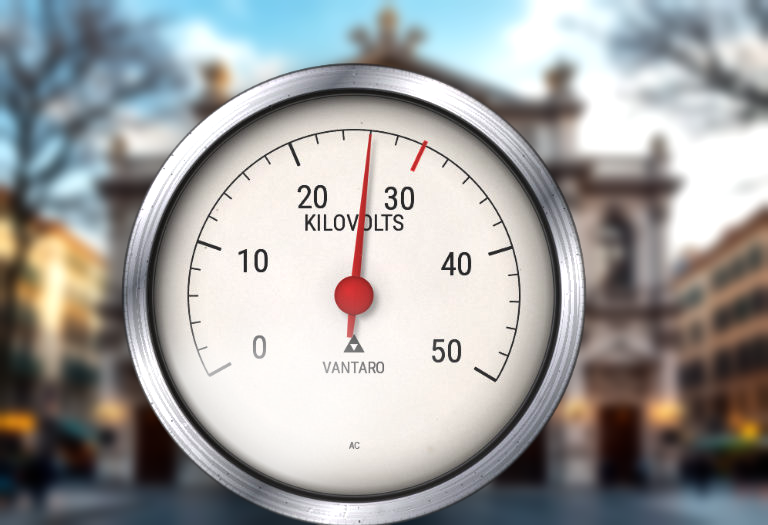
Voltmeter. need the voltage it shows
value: 26 kV
